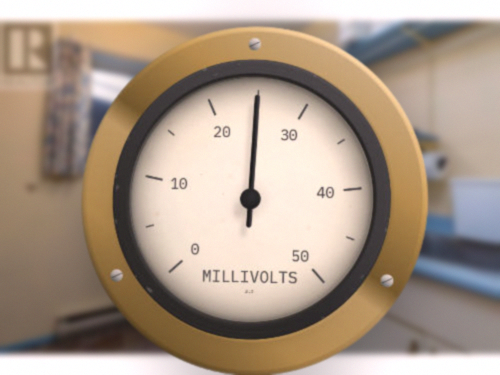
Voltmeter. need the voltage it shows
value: 25 mV
